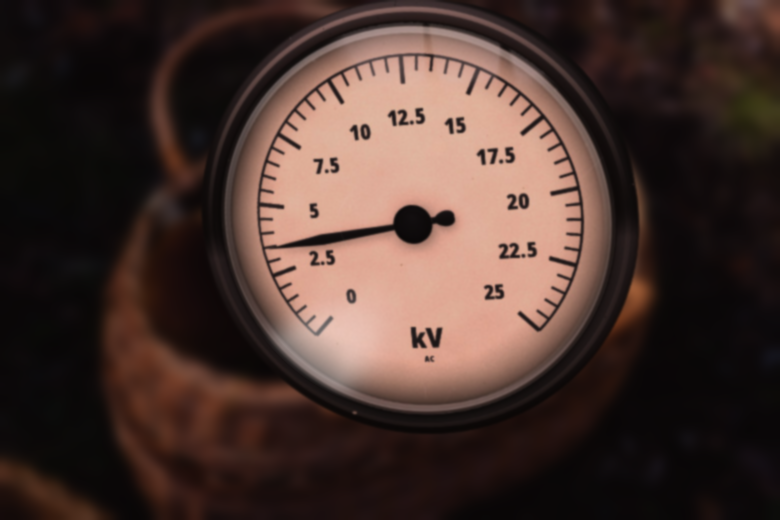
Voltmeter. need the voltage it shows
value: 3.5 kV
